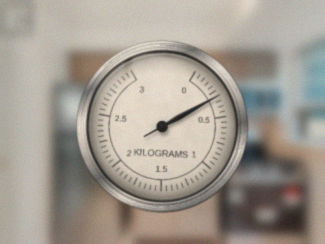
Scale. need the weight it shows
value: 0.3 kg
